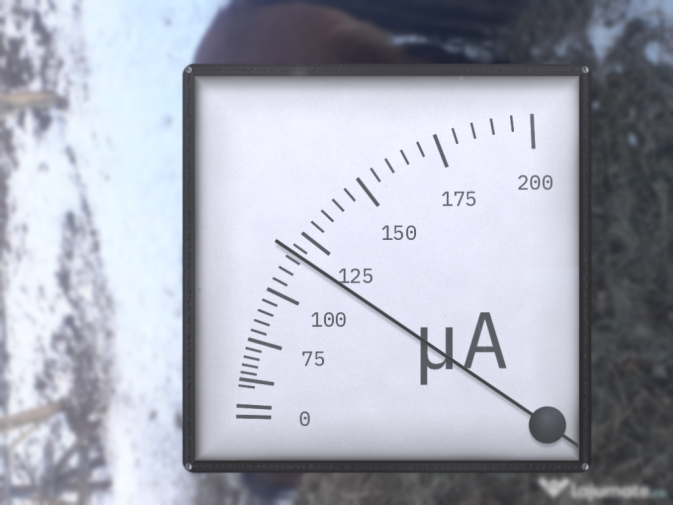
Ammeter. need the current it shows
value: 117.5 µA
